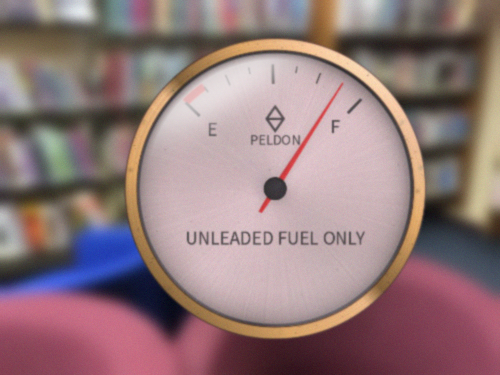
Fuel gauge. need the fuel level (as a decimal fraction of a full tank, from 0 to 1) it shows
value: 0.875
